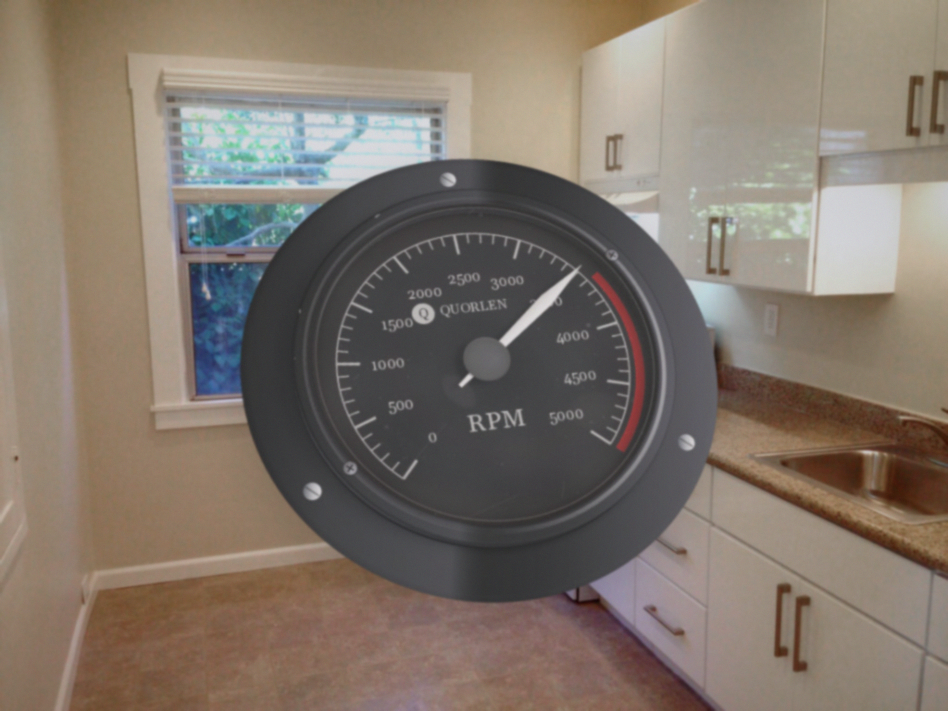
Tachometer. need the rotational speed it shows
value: 3500 rpm
